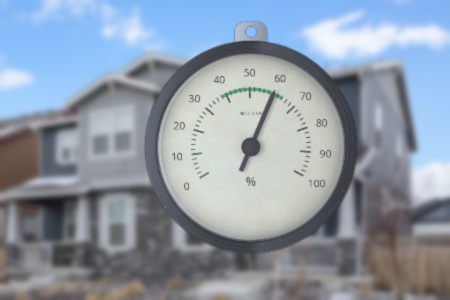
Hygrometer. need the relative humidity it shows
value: 60 %
